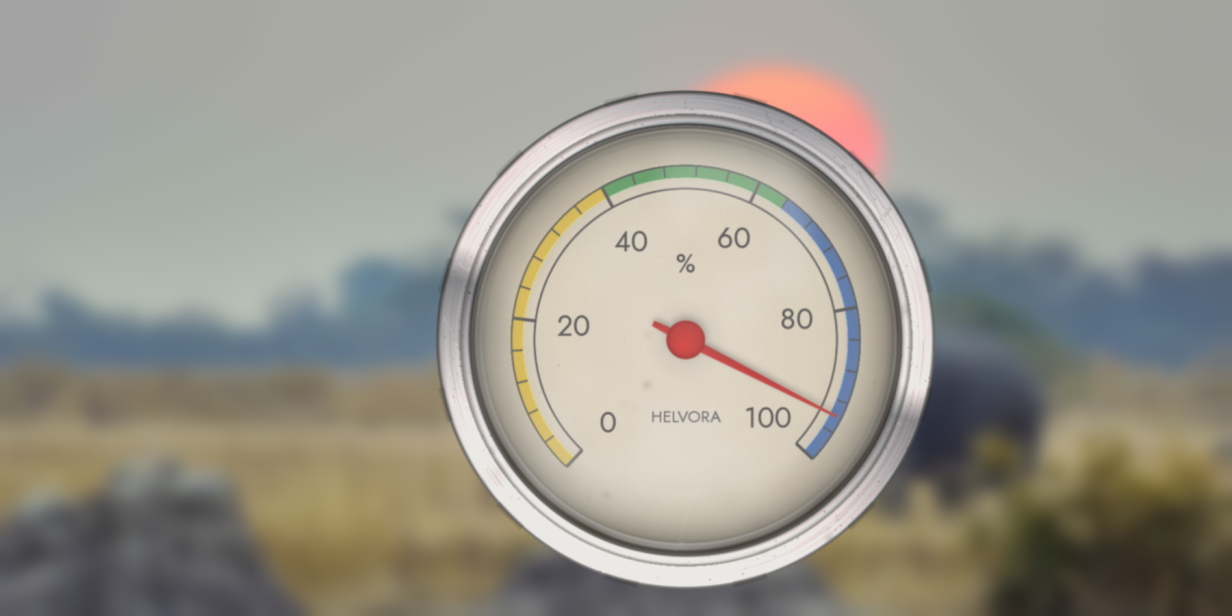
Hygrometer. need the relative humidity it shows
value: 94 %
